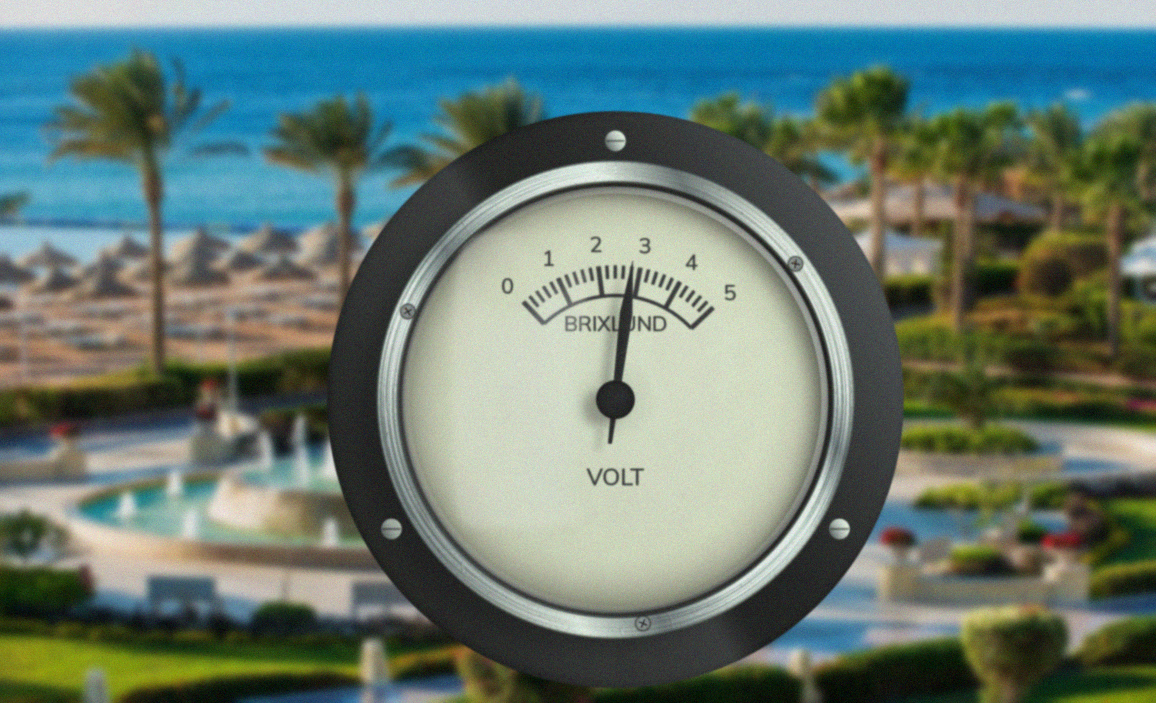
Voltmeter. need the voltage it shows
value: 2.8 V
